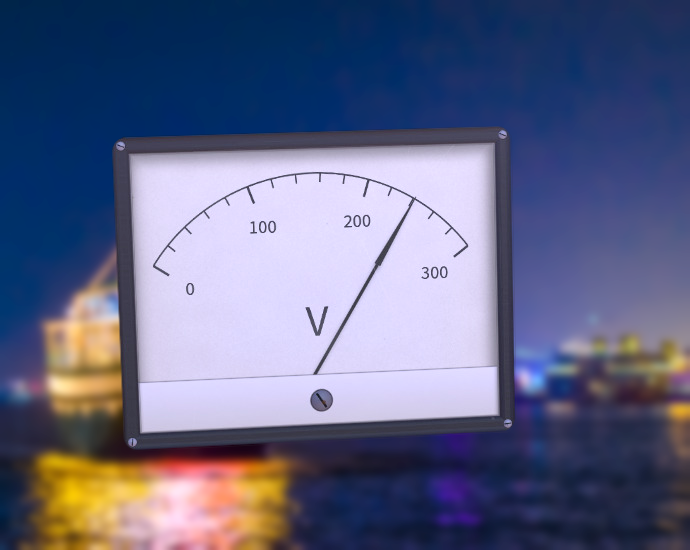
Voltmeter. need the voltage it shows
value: 240 V
